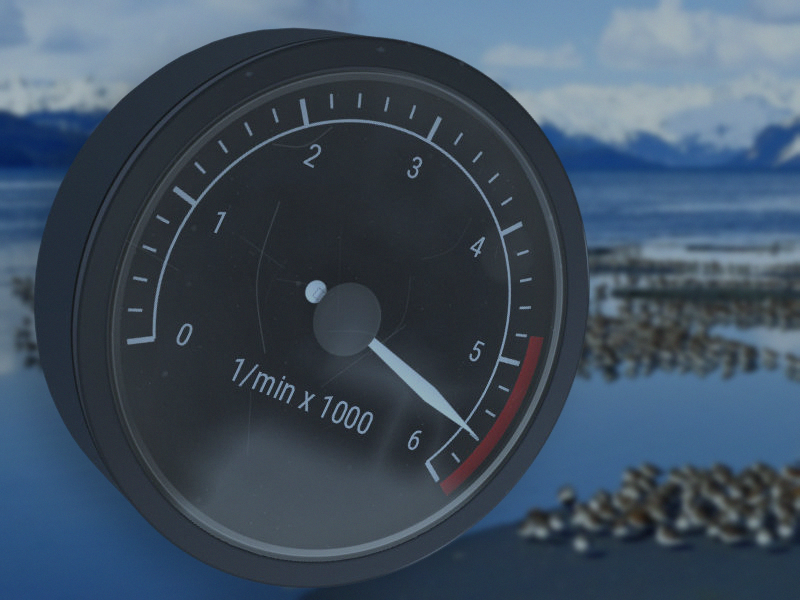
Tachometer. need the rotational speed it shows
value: 5600 rpm
